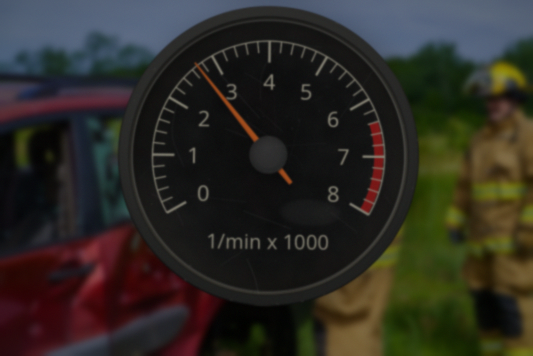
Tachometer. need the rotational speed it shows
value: 2700 rpm
